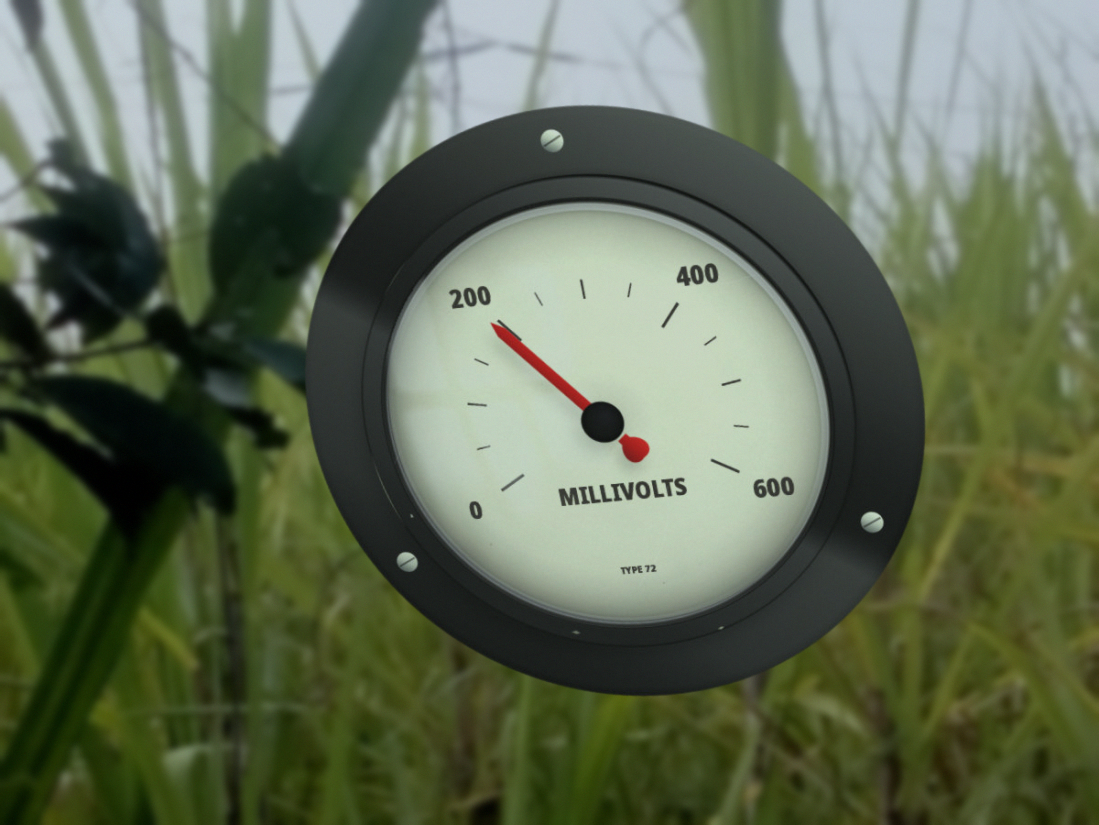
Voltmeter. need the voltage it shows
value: 200 mV
